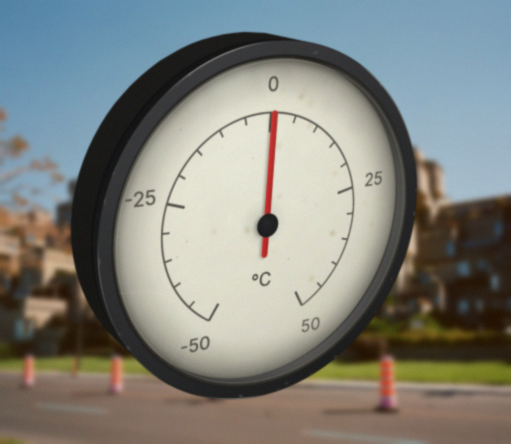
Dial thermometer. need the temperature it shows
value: 0 °C
